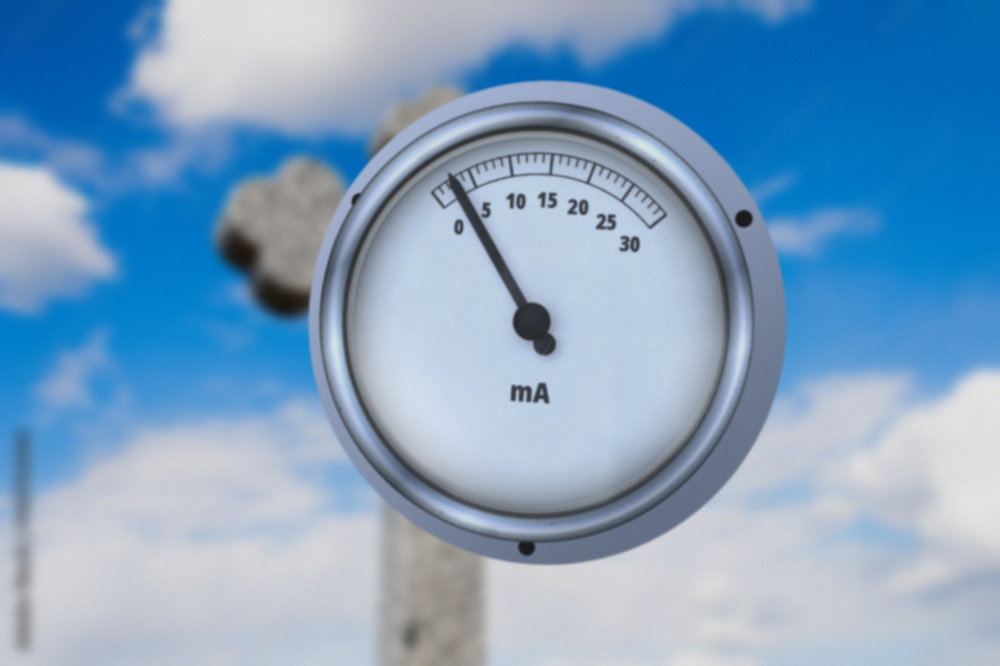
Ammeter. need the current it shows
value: 3 mA
